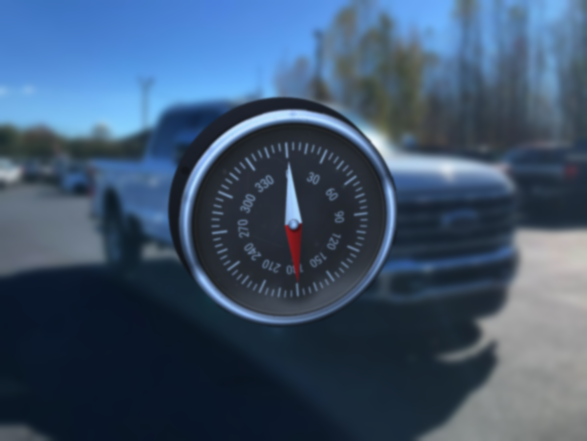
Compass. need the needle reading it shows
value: 180 °
